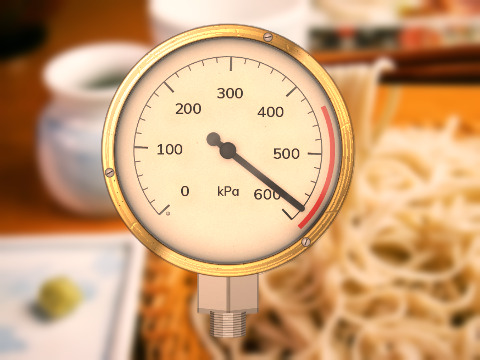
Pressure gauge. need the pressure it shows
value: 580 kPa
